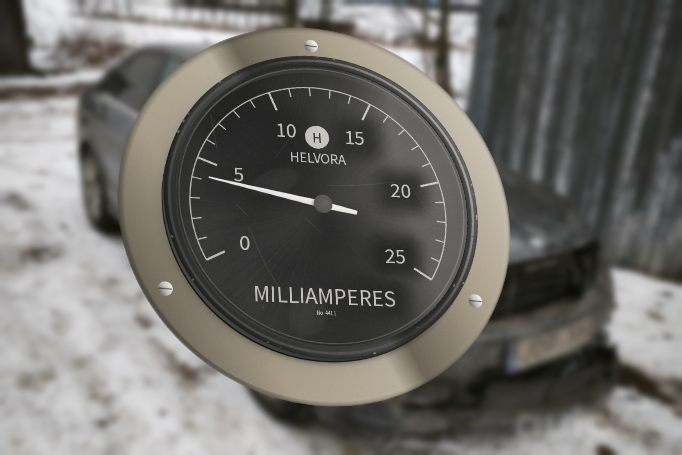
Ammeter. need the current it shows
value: 4 mA
